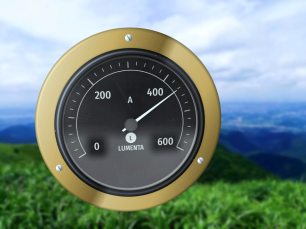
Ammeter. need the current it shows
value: 440 A
